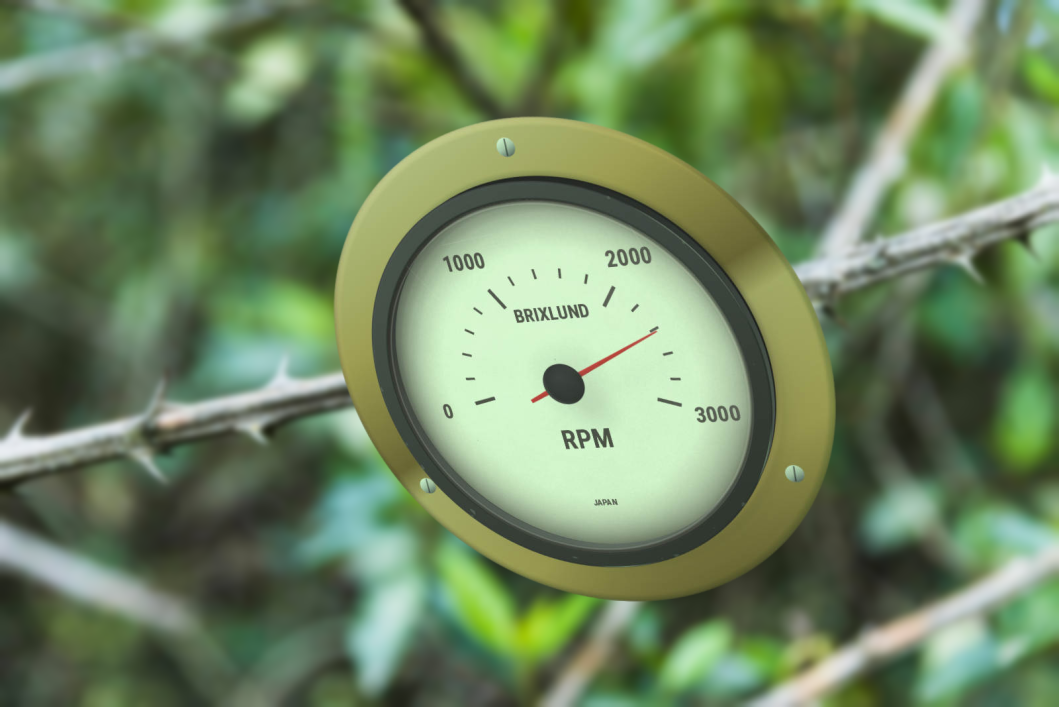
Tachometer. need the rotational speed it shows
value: 2400 rpm
